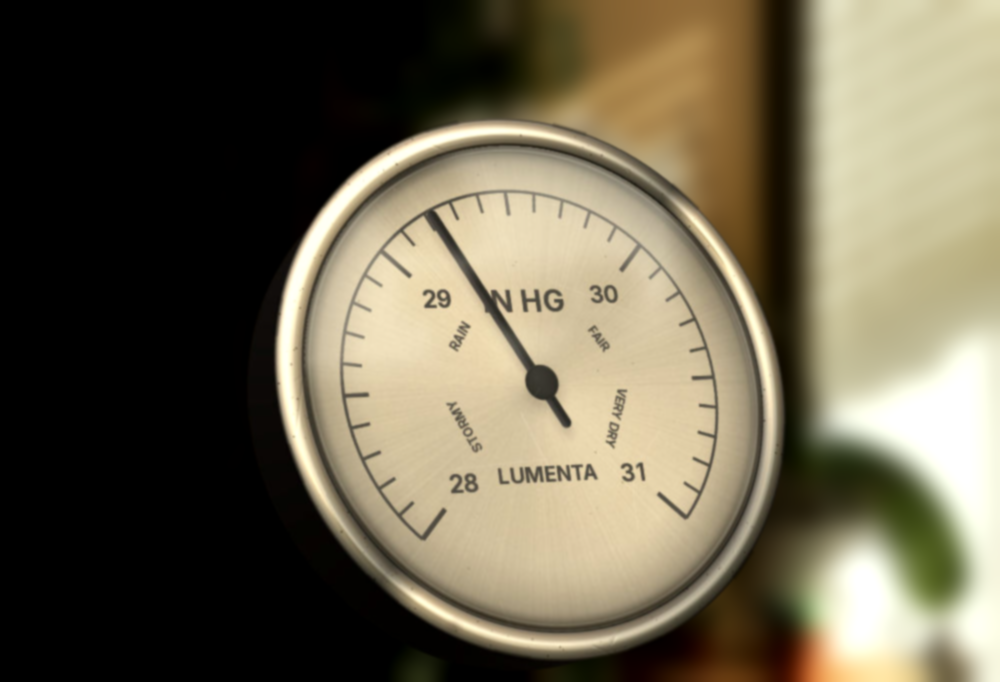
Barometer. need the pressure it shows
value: 29.2 inHg
